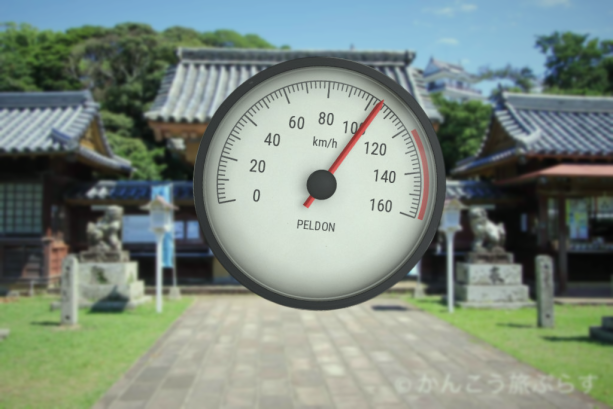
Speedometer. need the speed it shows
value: 104 km/h
